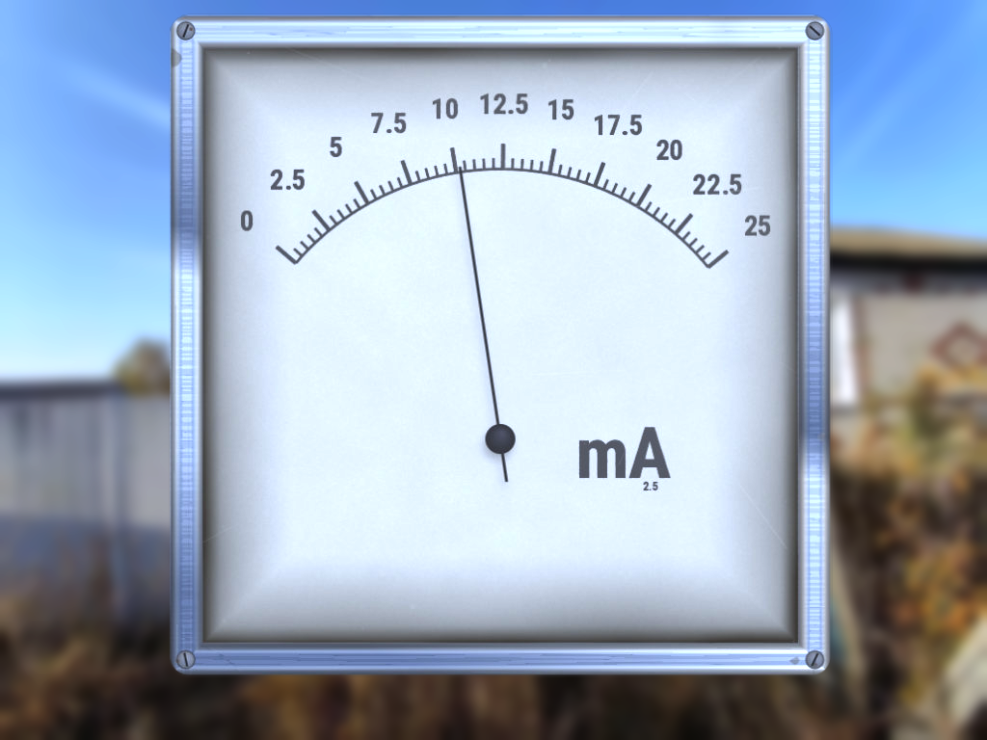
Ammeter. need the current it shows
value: 10.25 mA
